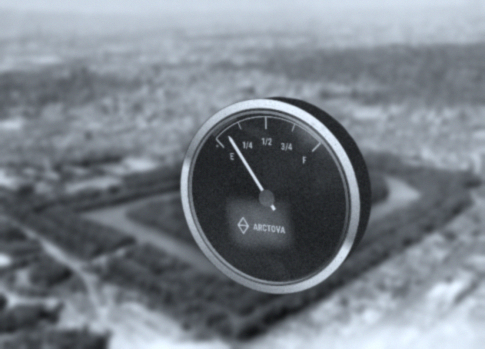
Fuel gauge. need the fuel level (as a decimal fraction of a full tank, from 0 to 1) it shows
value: 0.125
